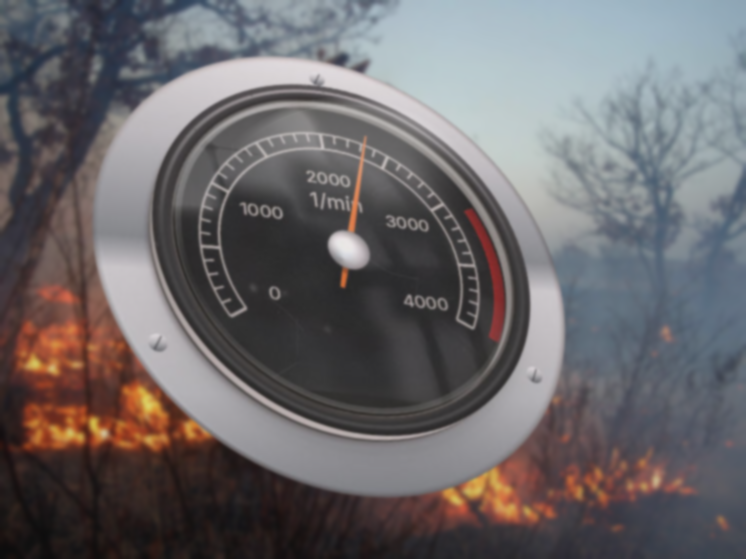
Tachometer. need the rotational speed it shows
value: 2300 rpm
